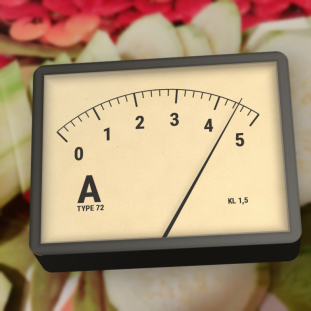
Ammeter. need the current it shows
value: 4.5 A
